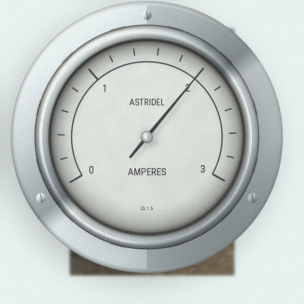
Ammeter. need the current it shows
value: 2 A
